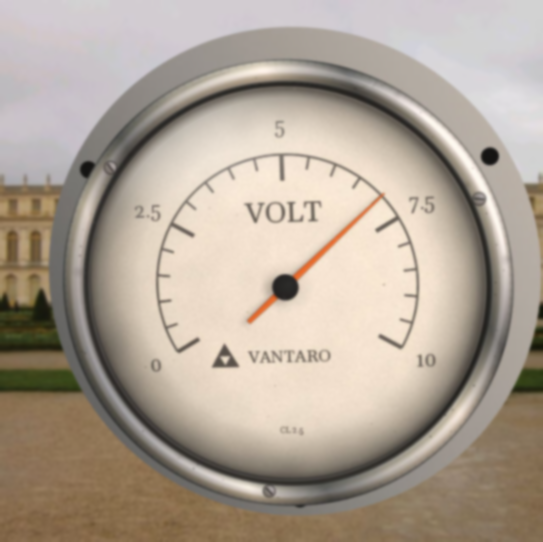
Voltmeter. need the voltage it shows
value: 7 V
